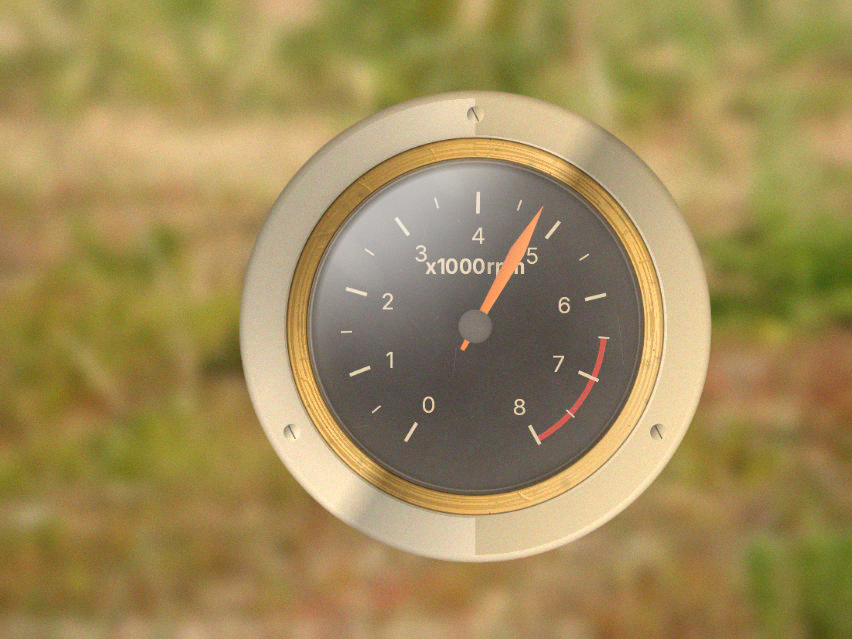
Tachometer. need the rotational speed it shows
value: 4750 rpm
